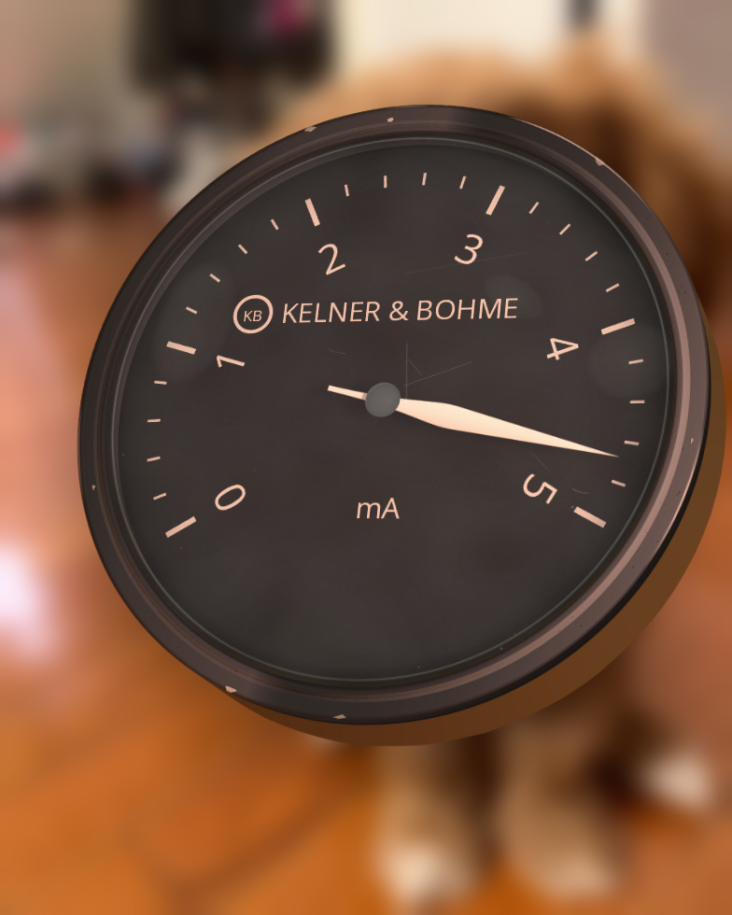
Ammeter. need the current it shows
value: 4.7 mA
